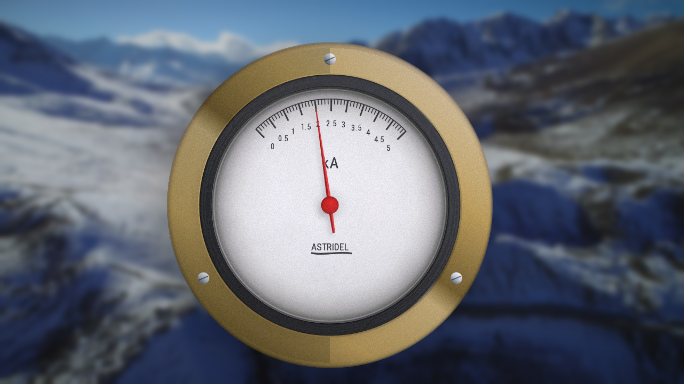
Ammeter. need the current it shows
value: 2 kA
